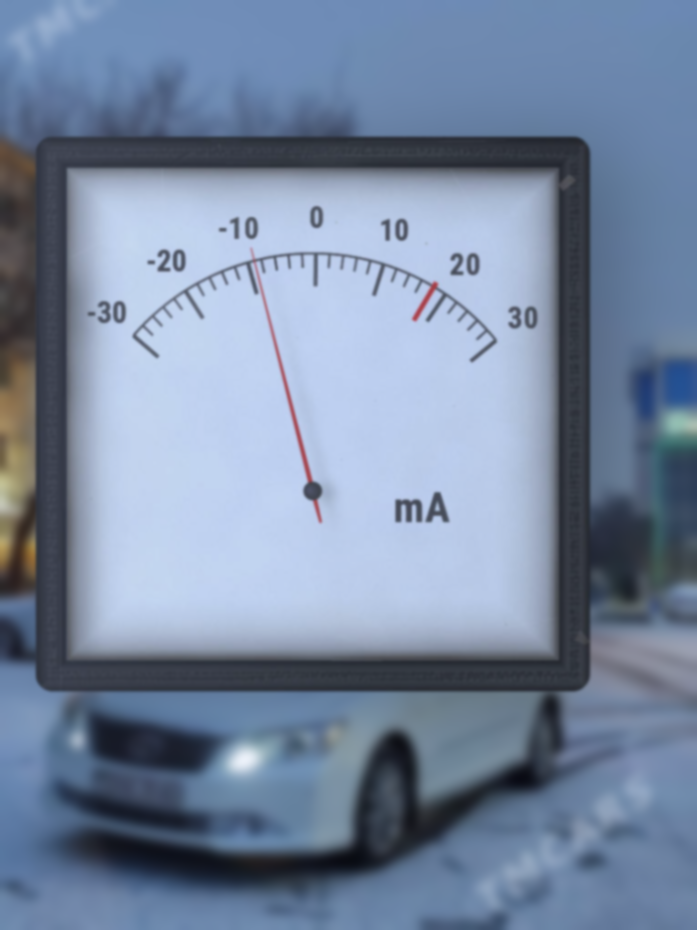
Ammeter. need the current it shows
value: -9 mA
